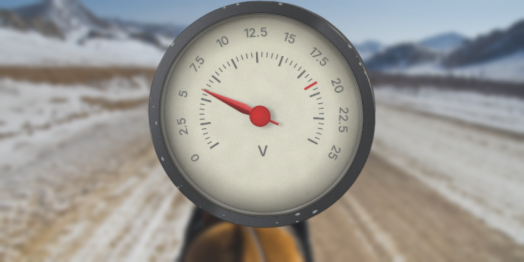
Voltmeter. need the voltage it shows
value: 6 V
